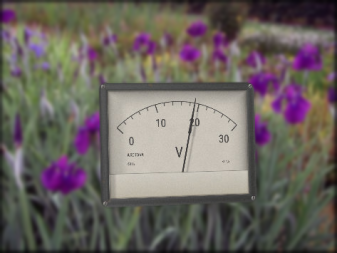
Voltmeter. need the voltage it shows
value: 19 V
